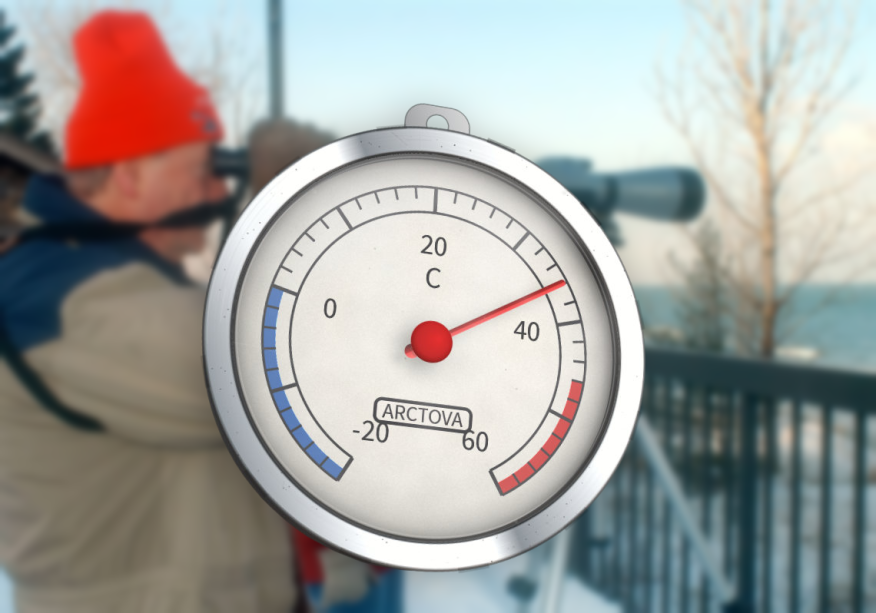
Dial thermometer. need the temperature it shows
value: 36 °C
